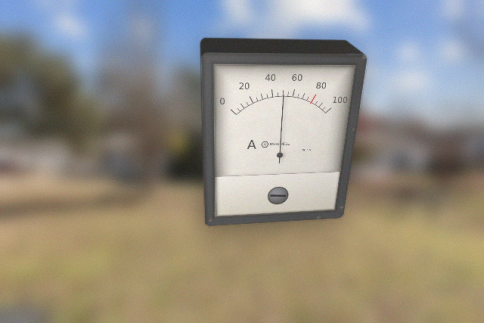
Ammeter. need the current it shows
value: 50 A
